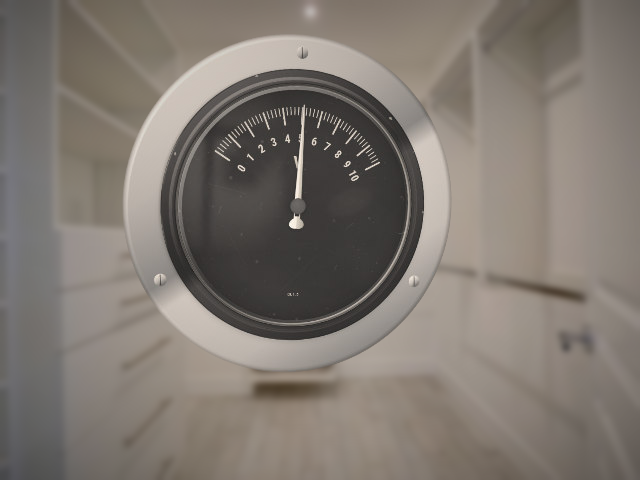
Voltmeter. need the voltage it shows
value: 5 V
